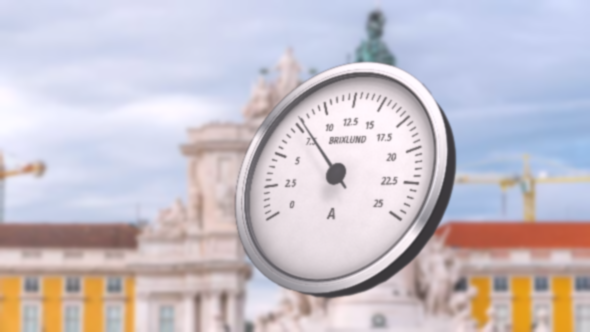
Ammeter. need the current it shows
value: 8 A
